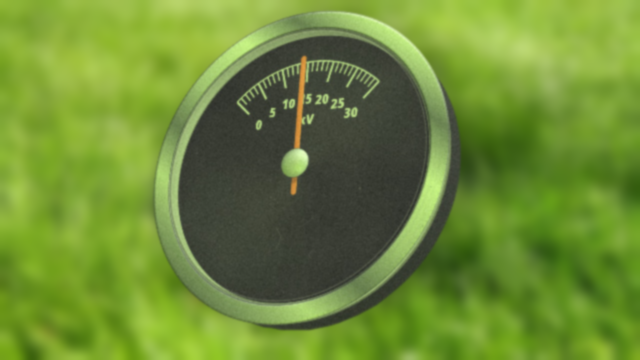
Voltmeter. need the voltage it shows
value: 15 kV
